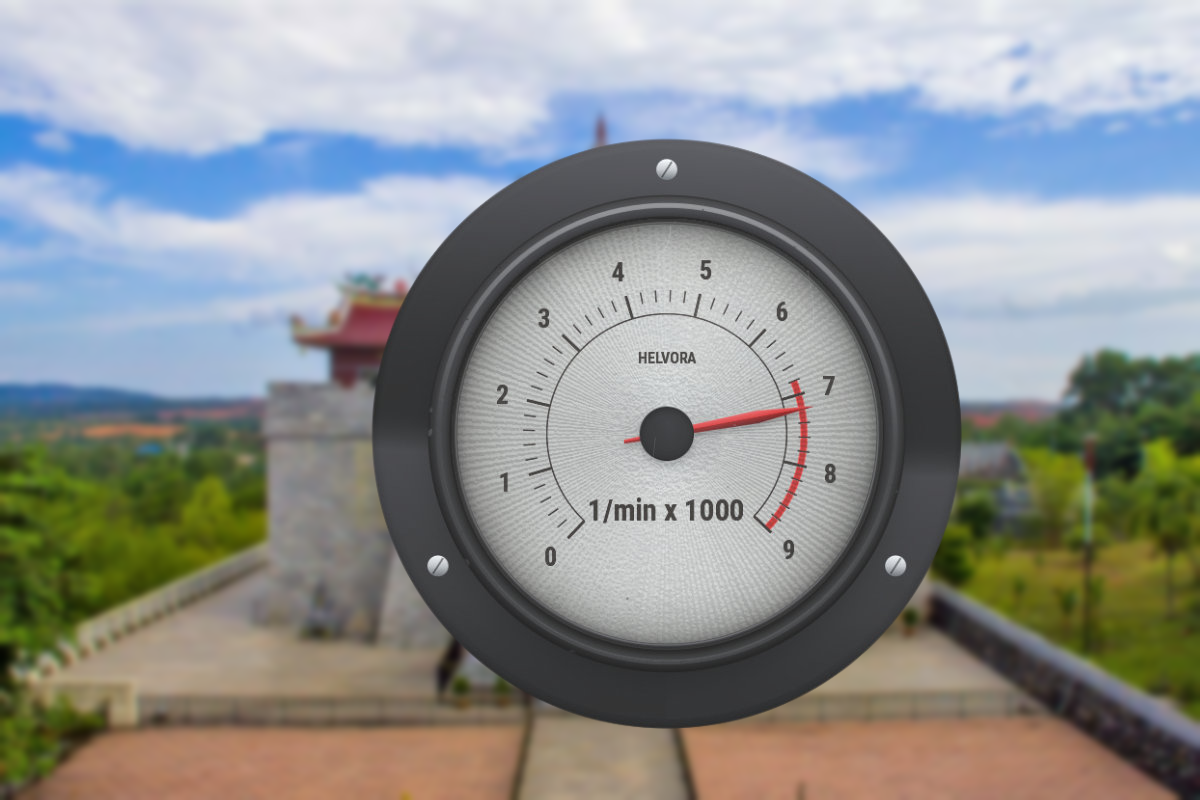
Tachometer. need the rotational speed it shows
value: 7200 rpm
